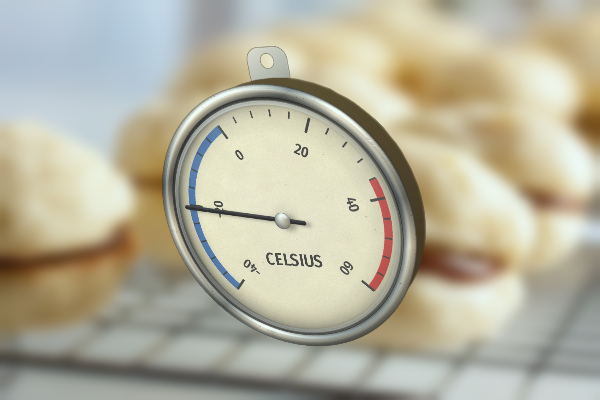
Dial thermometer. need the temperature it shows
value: -20 °C
